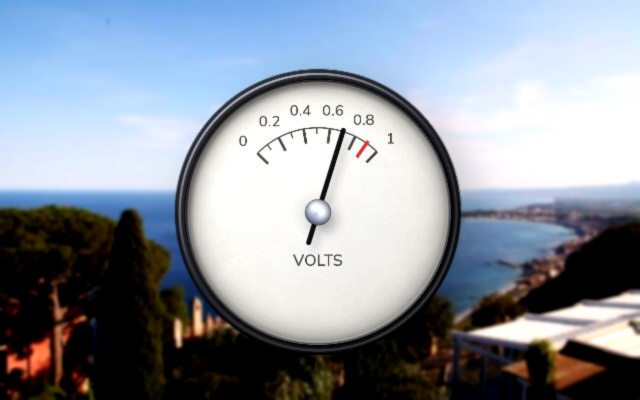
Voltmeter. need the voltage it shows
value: 0.7 V
